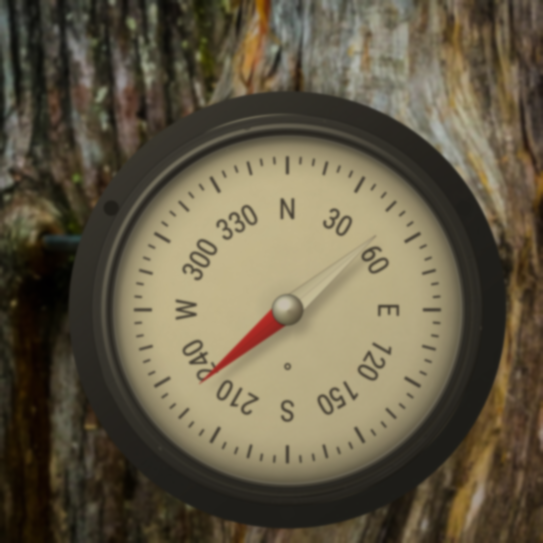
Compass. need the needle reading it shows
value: 230 °
